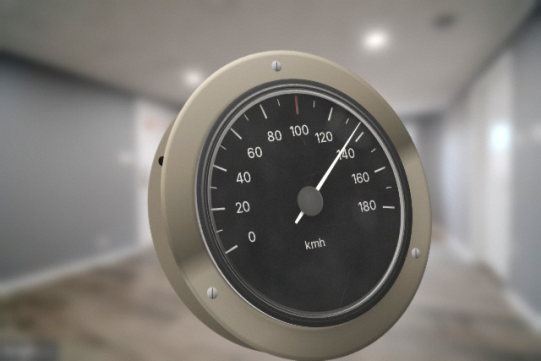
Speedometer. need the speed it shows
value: 135 km/h
